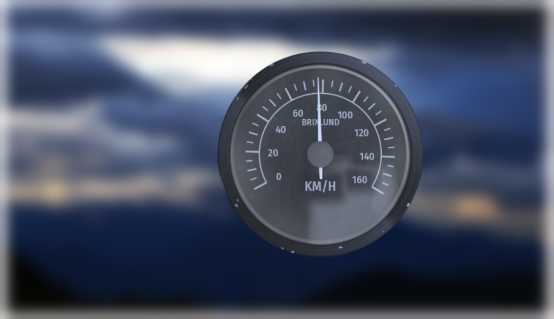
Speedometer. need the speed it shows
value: 77.5 km/h
